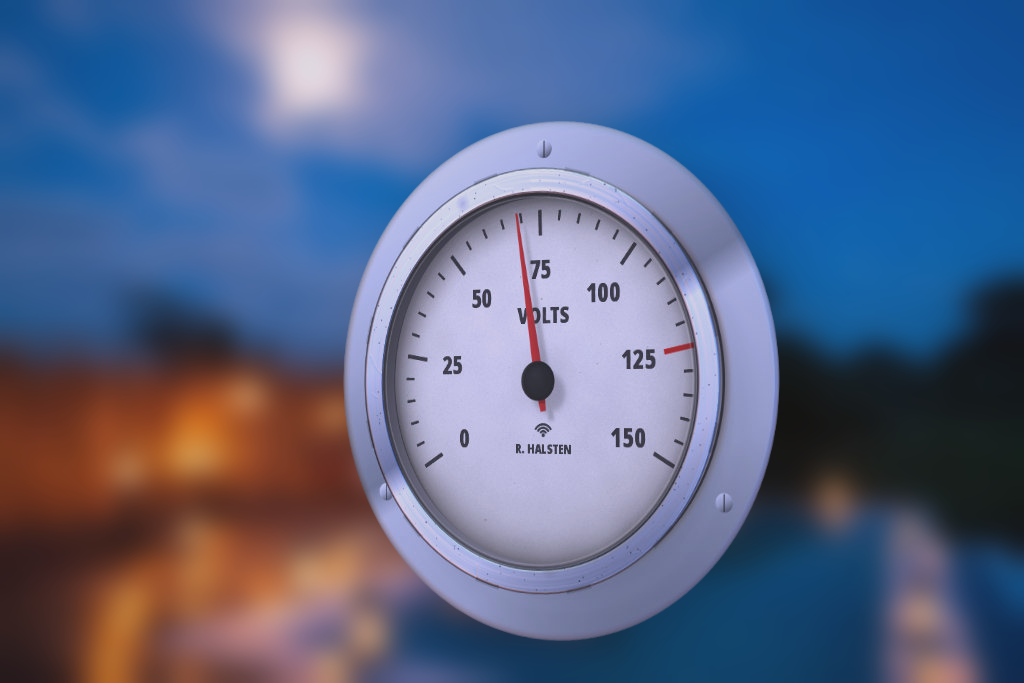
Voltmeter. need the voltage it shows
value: 70 V
